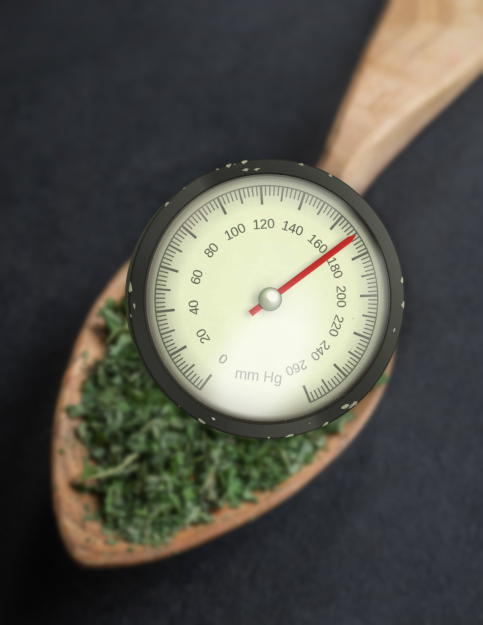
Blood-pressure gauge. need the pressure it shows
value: 170 mmHg
